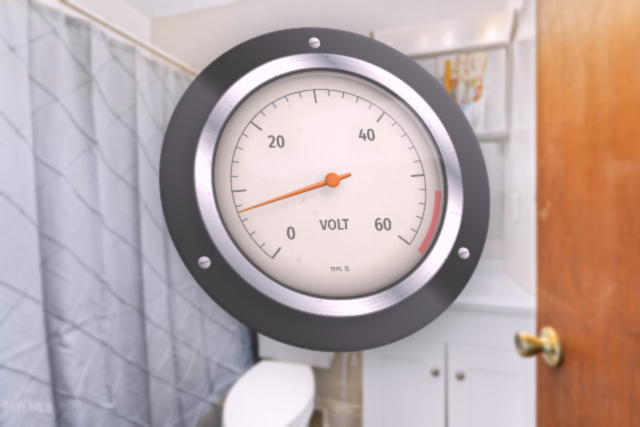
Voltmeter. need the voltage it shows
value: 7 V
